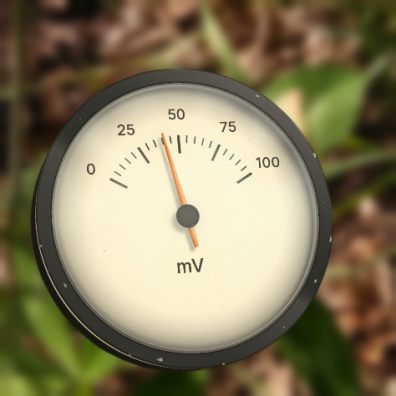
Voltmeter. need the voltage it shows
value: 40 mV
